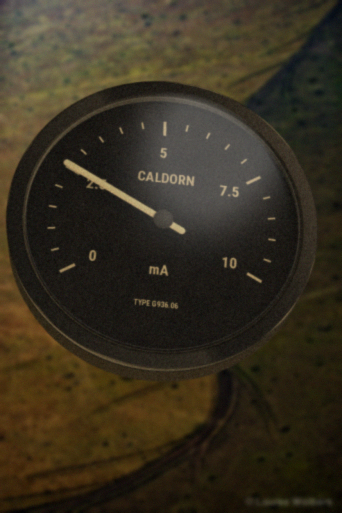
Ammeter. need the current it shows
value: 2.5 mA
